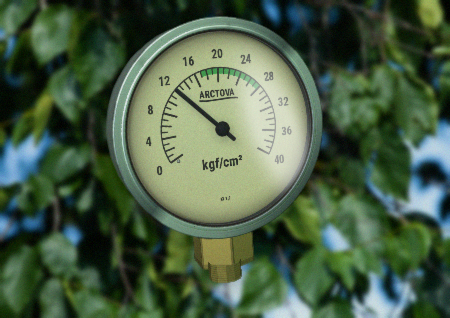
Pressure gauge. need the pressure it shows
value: 12 kg/cm²
